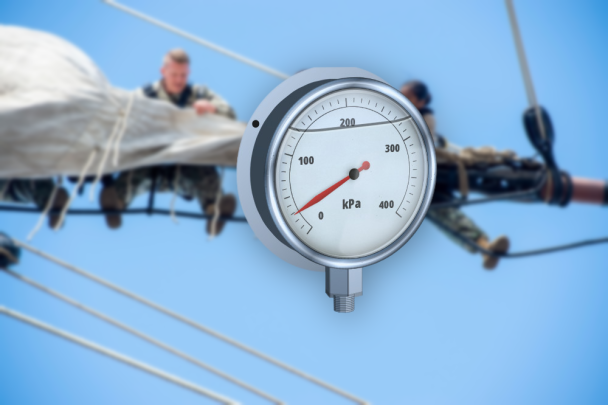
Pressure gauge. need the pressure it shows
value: 30 kPa
